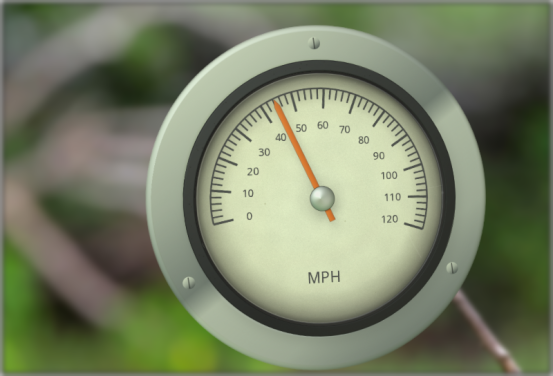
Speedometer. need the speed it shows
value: 44 mph
